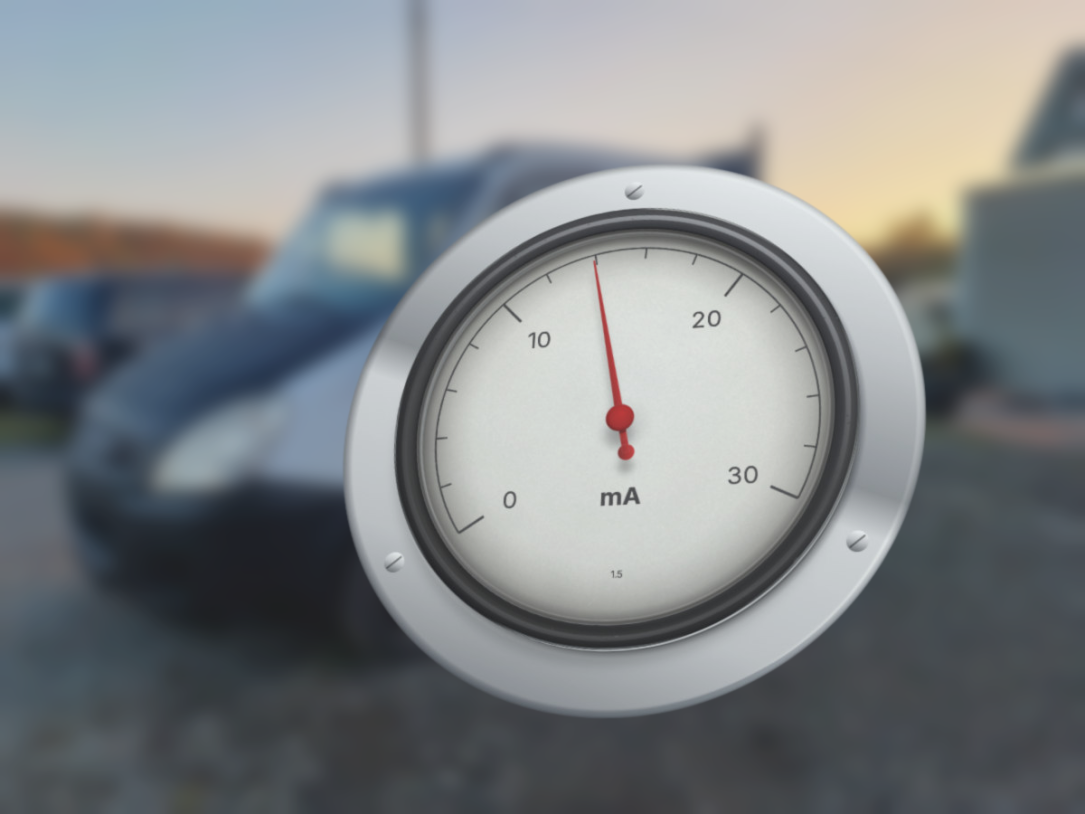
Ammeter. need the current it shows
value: 14 mA
